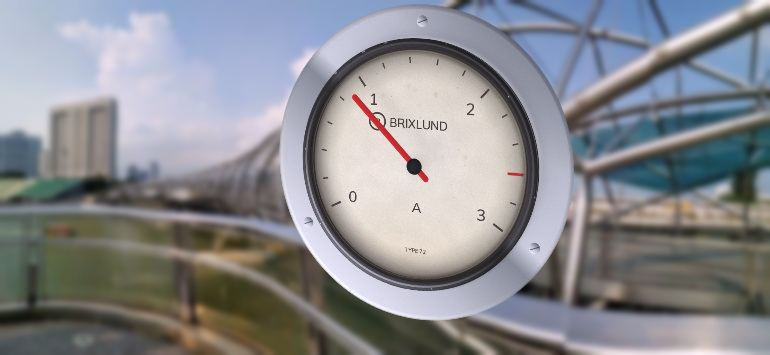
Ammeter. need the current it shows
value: 0.9 A
